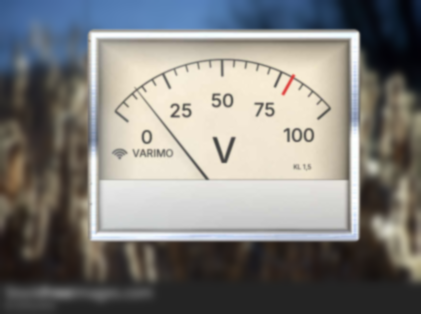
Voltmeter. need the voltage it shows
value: 12.5 V
